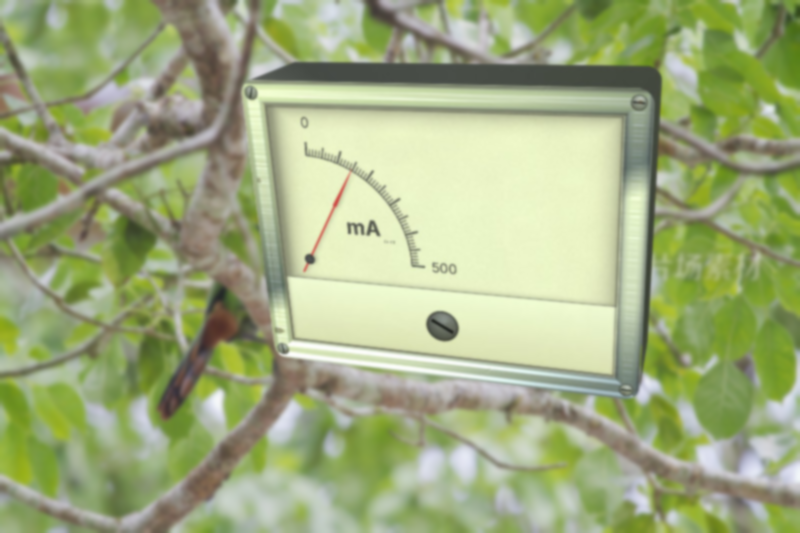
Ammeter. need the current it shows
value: 150 mA
